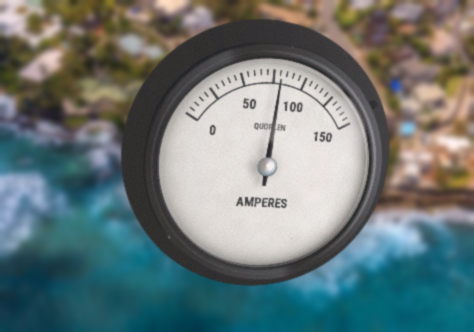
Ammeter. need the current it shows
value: 80 A
